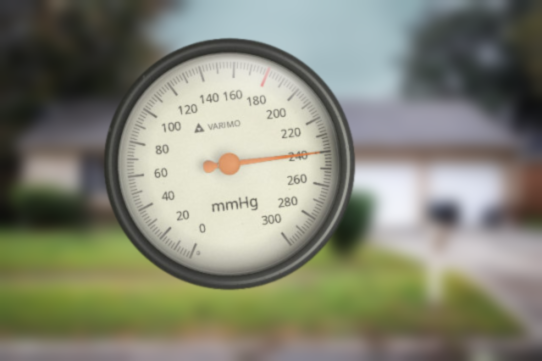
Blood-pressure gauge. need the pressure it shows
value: 240 mmHg
